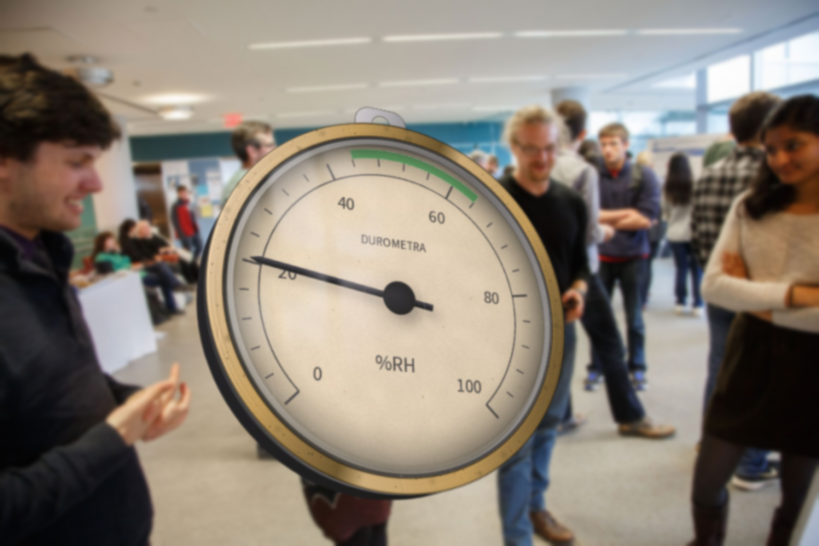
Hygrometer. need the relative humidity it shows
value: 20 %
